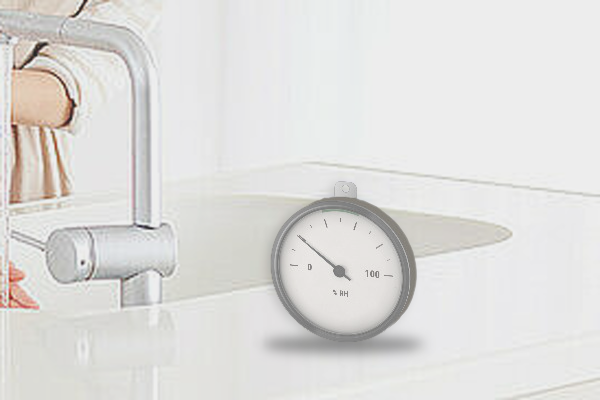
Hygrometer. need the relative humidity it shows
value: 20 %
